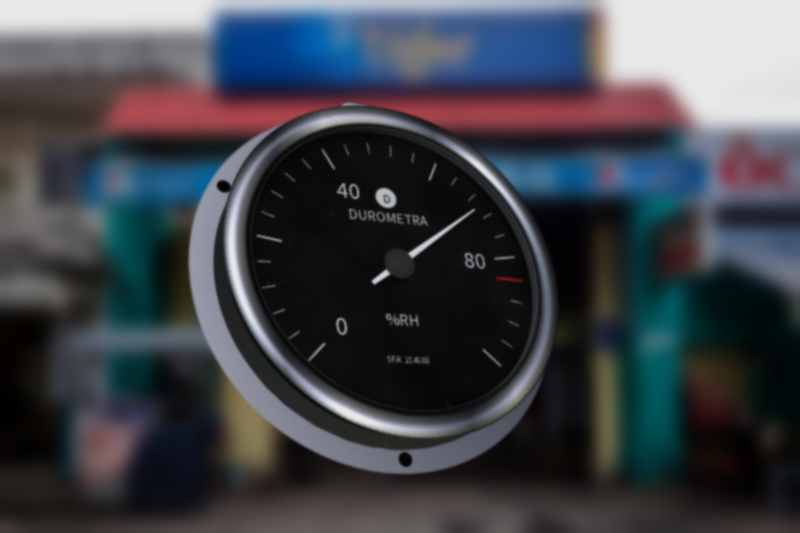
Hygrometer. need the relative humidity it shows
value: 70 %
